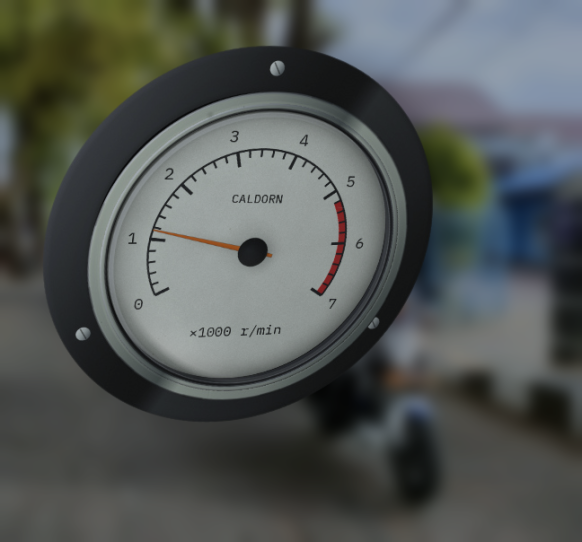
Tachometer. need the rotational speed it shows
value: 1200 rpm
